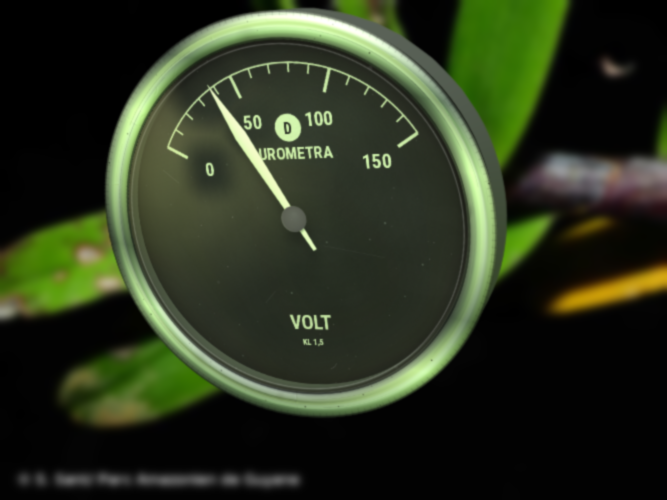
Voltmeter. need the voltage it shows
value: 40 V
